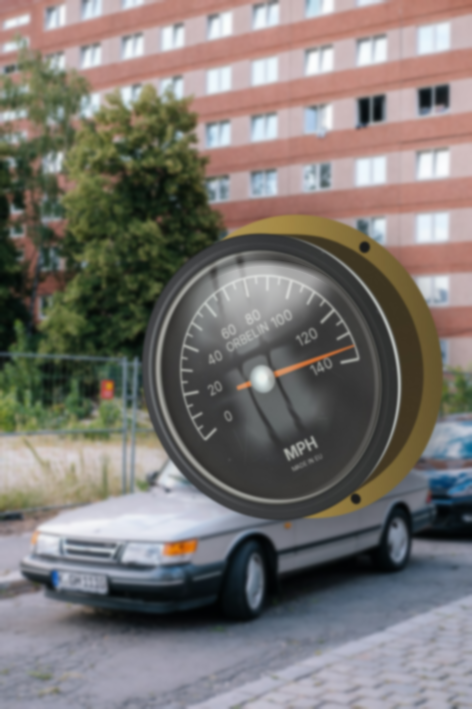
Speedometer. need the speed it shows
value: 135 mph
